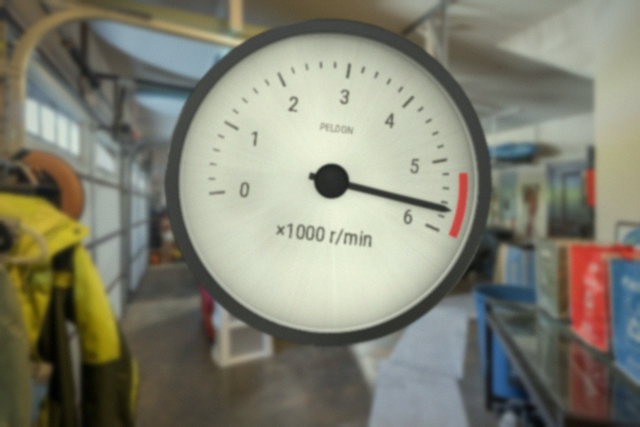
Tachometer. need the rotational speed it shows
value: 5700 rpm
